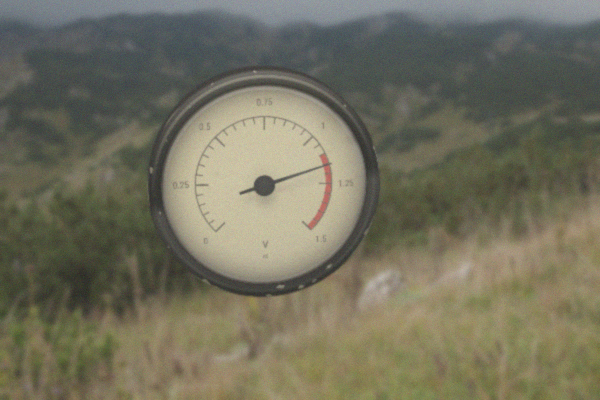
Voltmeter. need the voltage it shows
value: 1.15 V
